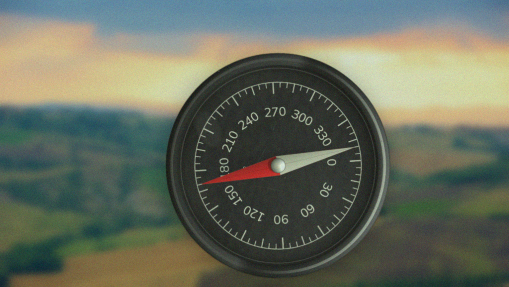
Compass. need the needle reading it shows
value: 170 °
